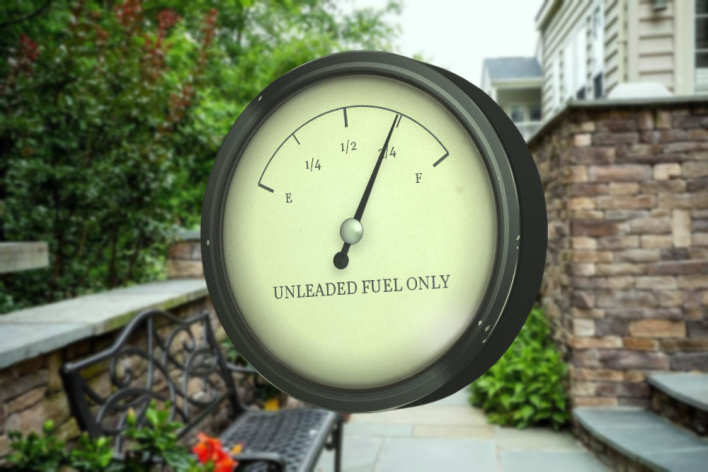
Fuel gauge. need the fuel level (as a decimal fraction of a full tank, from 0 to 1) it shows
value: 0.75
